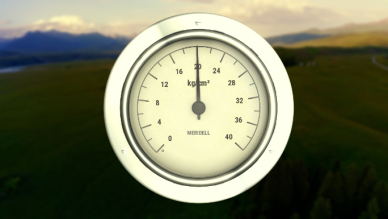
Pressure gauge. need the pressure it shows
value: 20 kg/cm²
